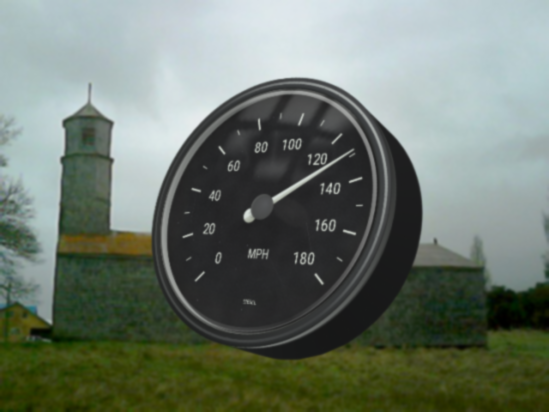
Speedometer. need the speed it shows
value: 130 mph
